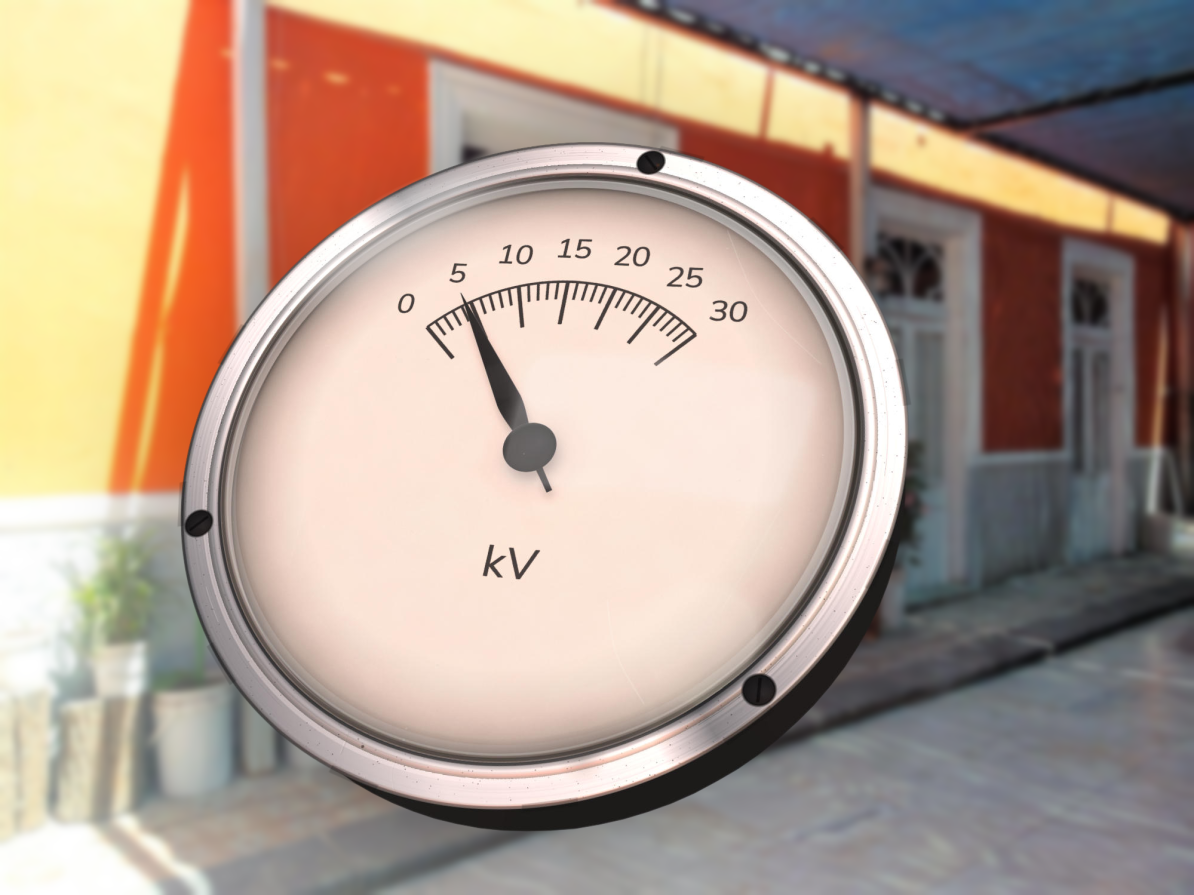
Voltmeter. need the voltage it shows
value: 4.5 kV
